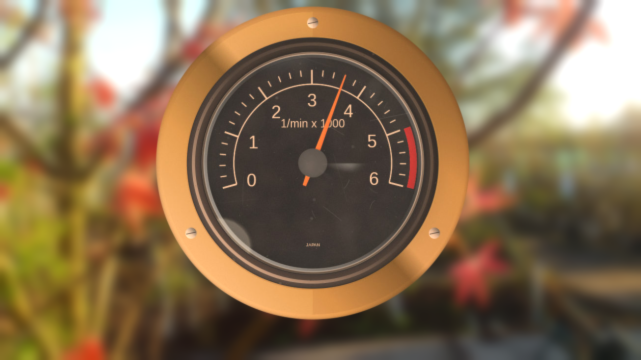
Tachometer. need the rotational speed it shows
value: 3600 rpm
